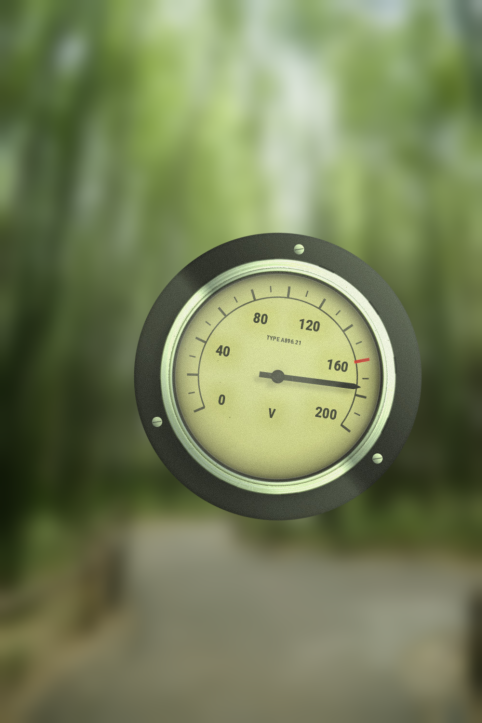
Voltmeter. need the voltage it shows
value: 175 V
